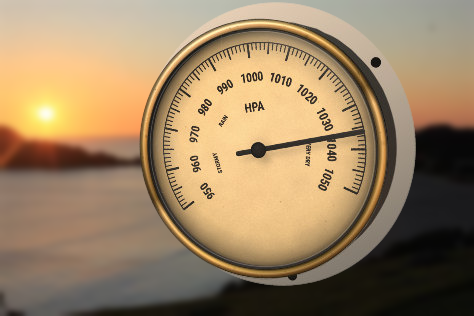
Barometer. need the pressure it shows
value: 1036 hPa
